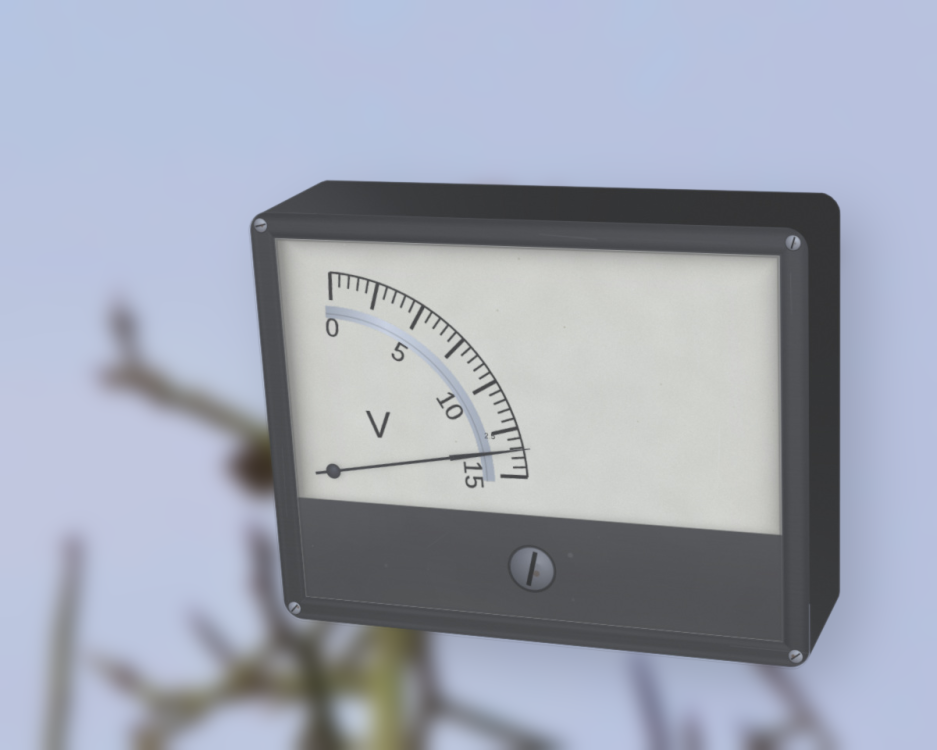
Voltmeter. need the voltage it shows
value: 13.5 V
